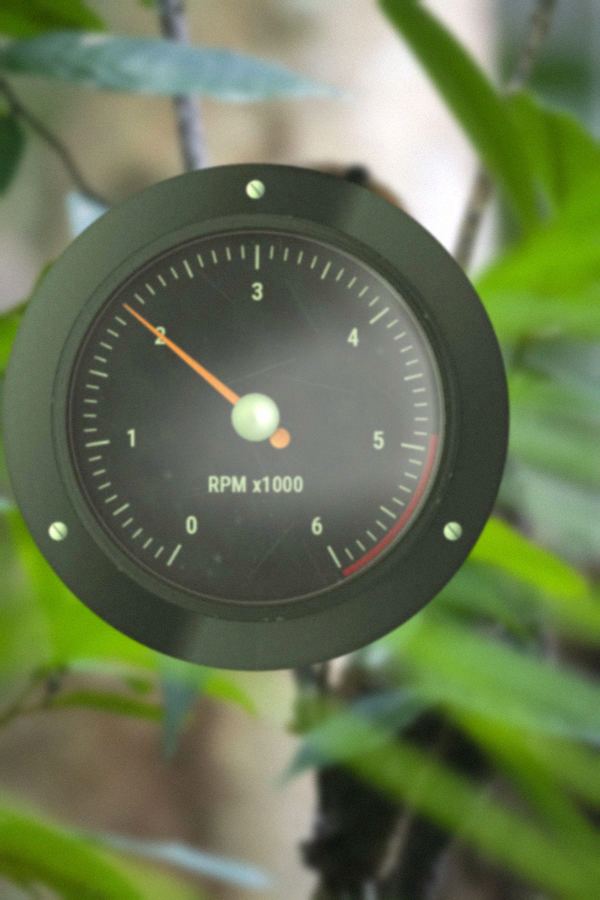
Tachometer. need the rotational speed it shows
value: 2000 rpm
